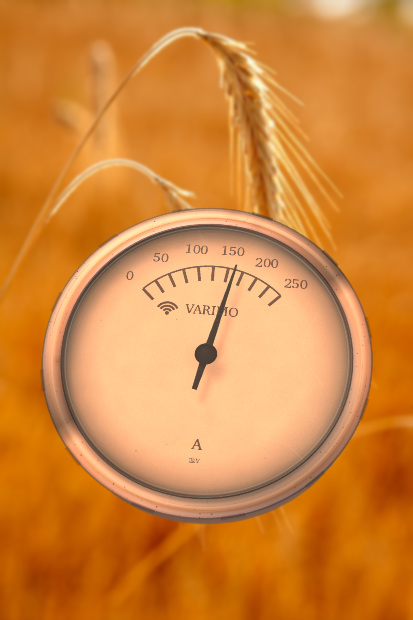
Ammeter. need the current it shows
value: 162.5 A
